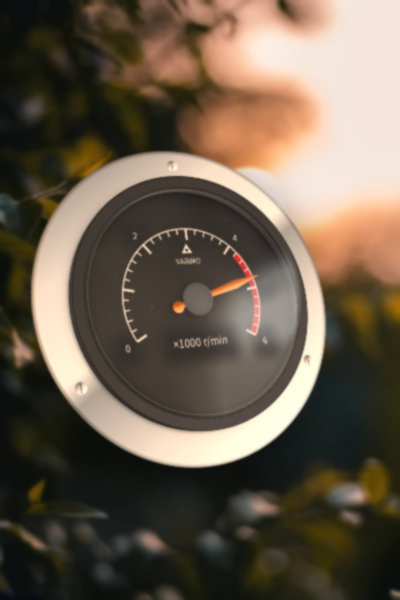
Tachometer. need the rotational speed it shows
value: 4800 rpm
